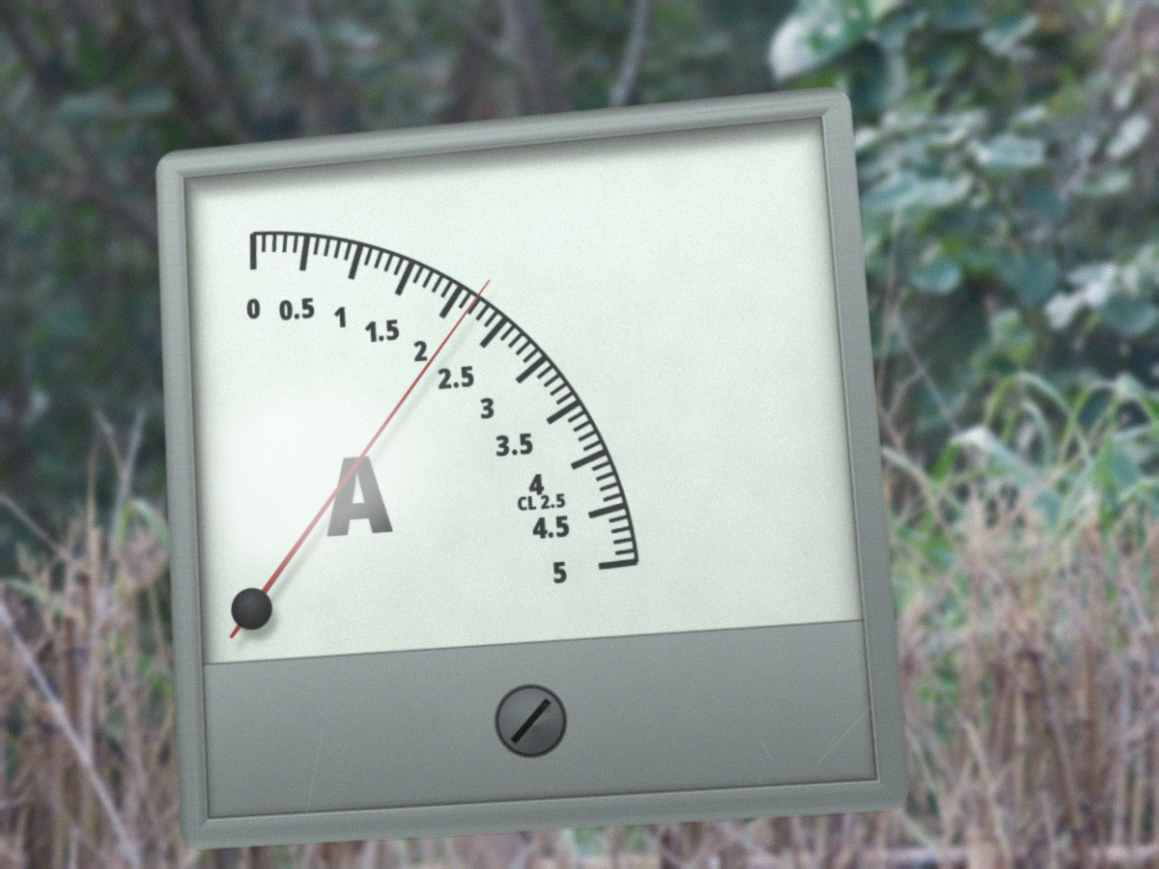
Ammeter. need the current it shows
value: 2.2 A
